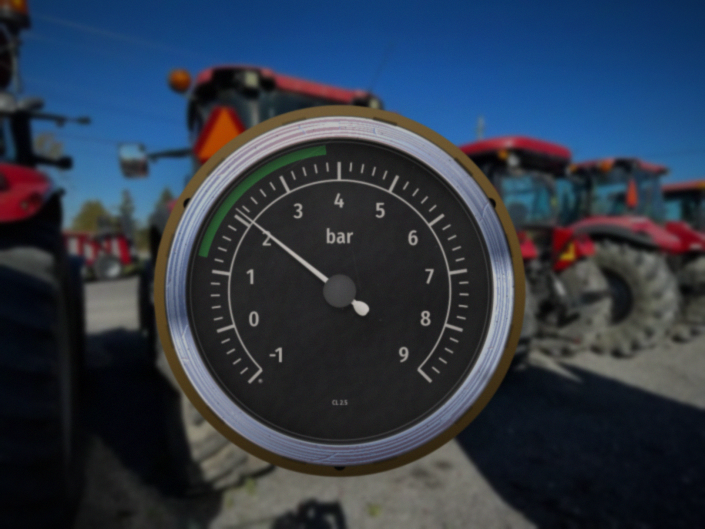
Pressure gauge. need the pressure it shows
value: 2.1 bar
